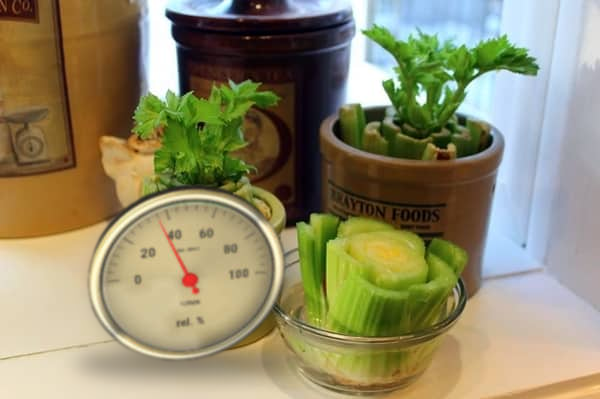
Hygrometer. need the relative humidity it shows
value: 36 %
